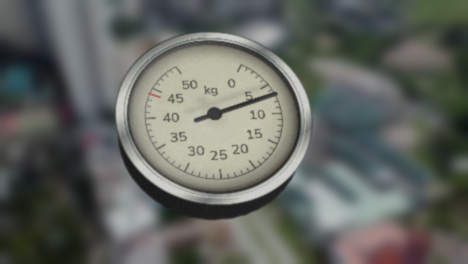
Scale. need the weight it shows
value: 7 kg
